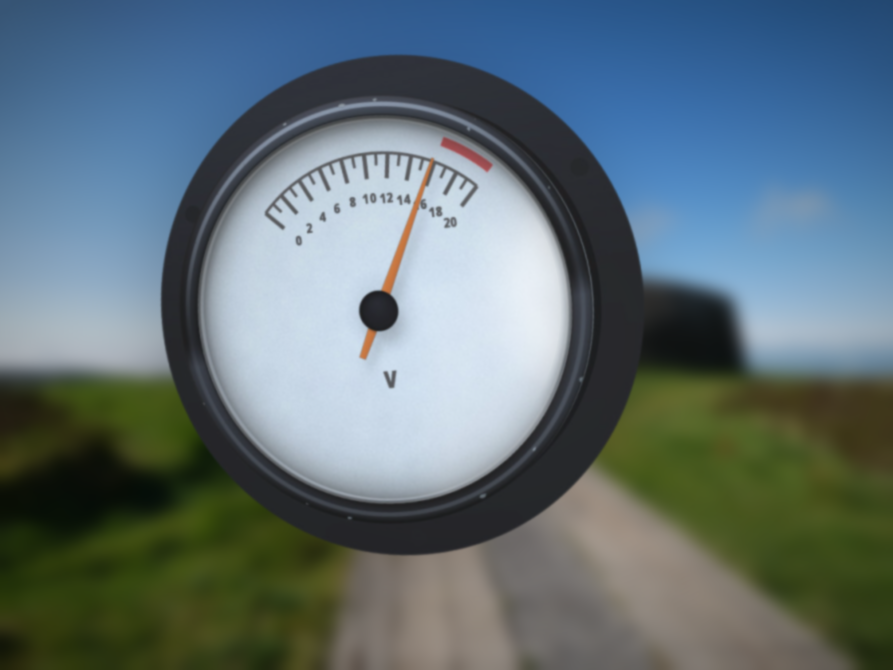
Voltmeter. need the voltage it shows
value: 16 V
